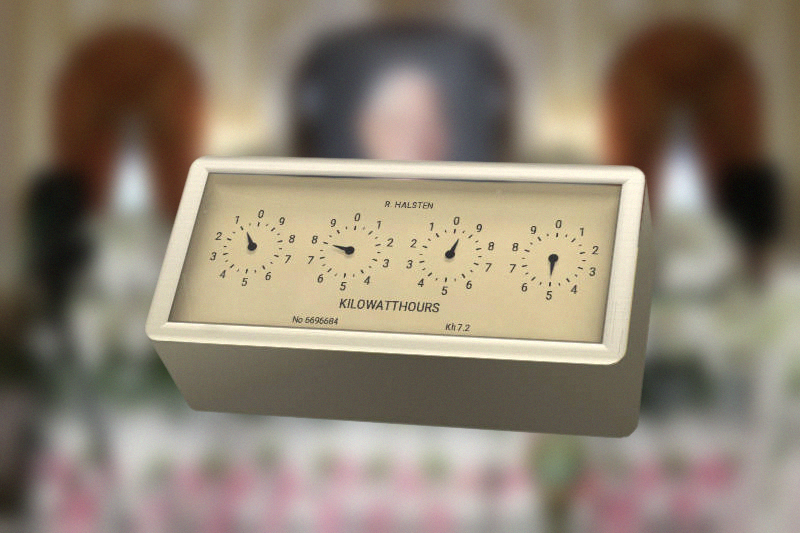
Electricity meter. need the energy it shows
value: 795 kWh
